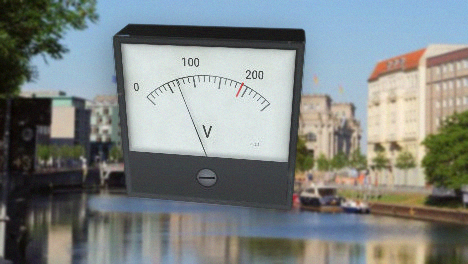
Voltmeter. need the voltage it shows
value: 70 V
